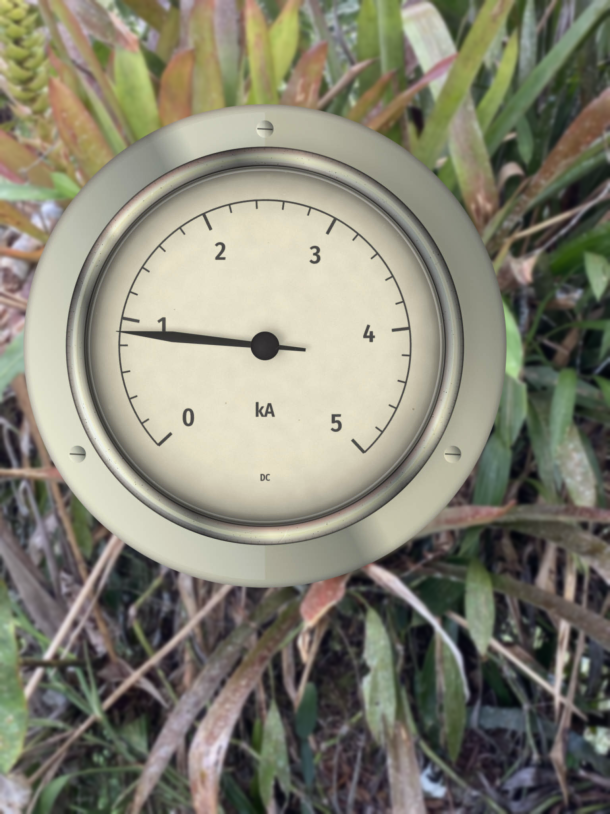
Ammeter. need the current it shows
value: 0.9 kA
